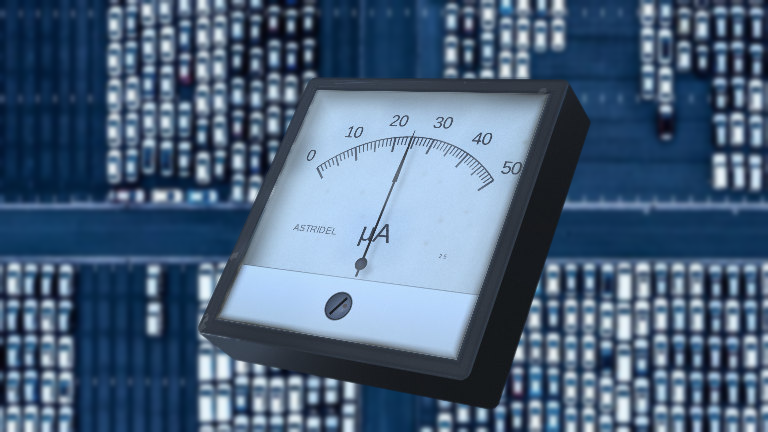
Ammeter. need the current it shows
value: 25 µA
